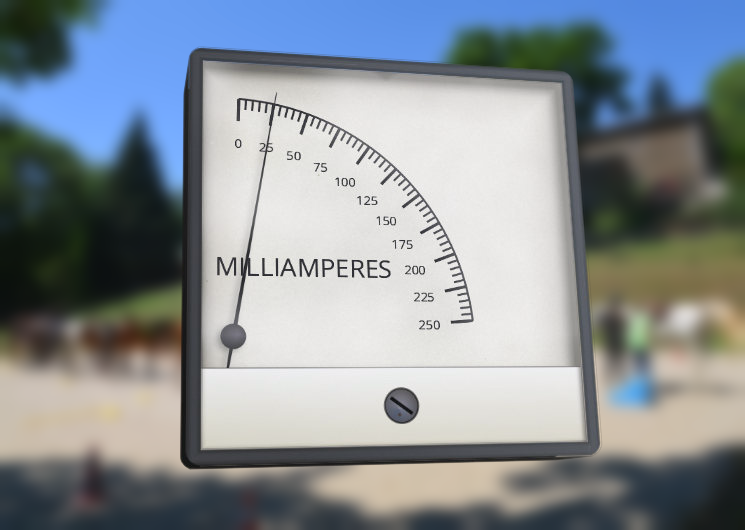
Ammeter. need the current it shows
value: 25 mA
